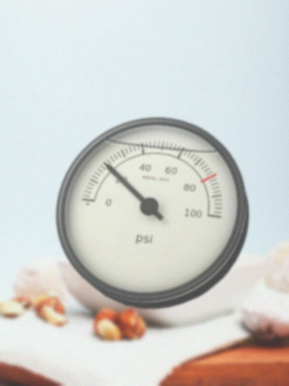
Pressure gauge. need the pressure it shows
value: 20 psi
